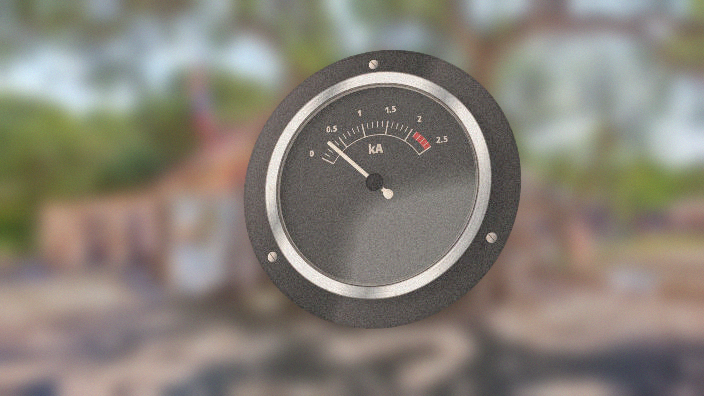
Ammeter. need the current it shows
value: 0.3 kA
